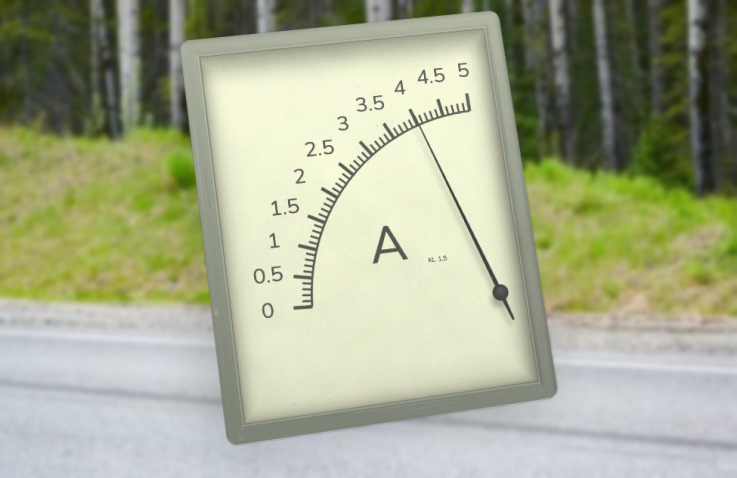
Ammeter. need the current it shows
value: 4 A
